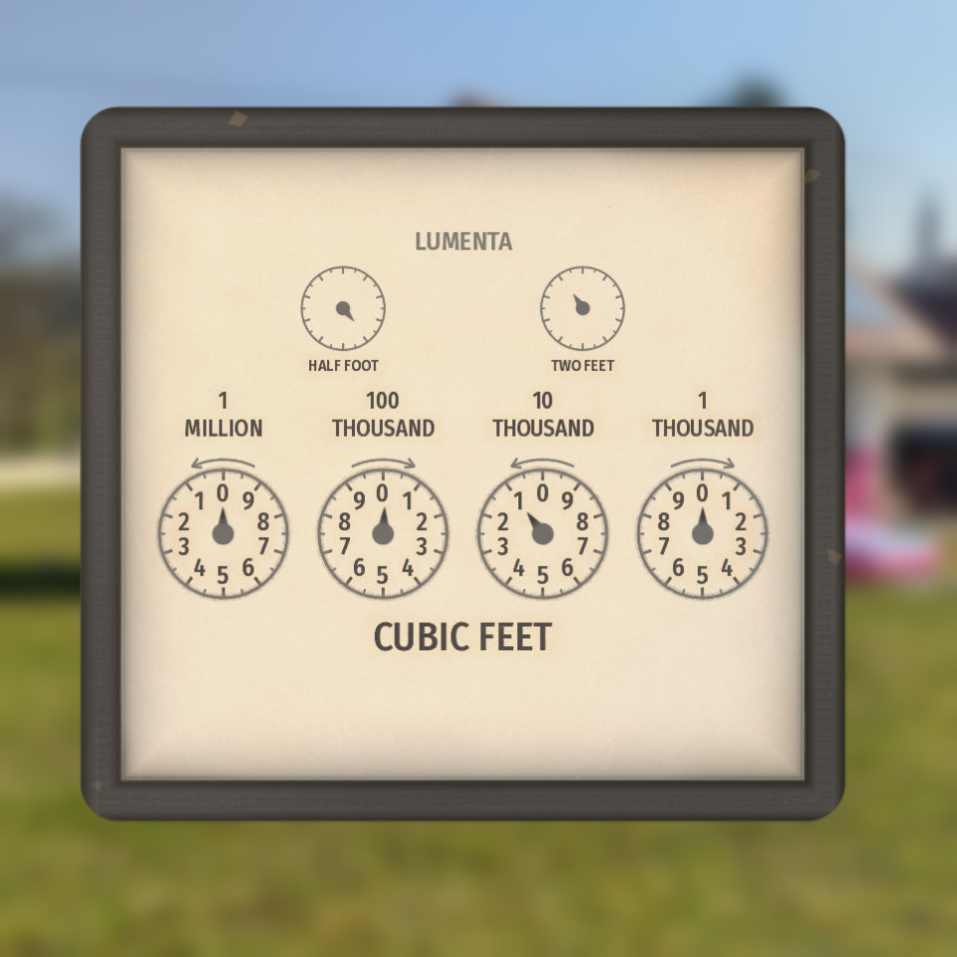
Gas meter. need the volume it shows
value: 1000 ft³
